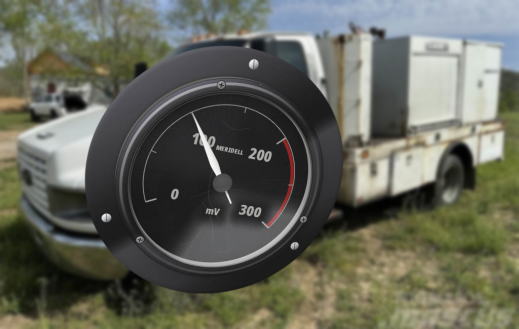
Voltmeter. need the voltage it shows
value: 100 mV
